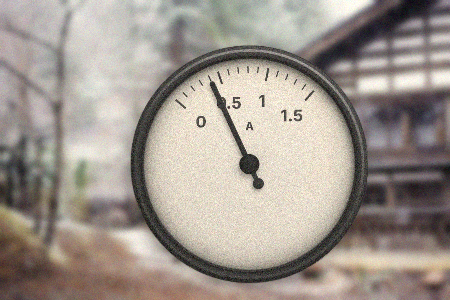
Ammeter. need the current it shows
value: 0.4 A
